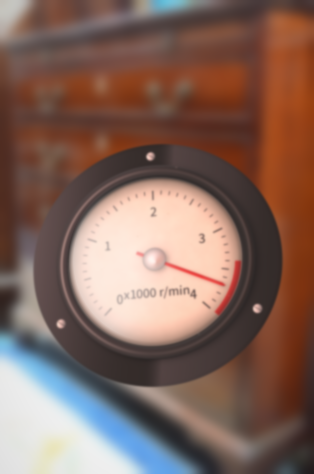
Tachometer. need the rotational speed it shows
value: 3700 rpm
